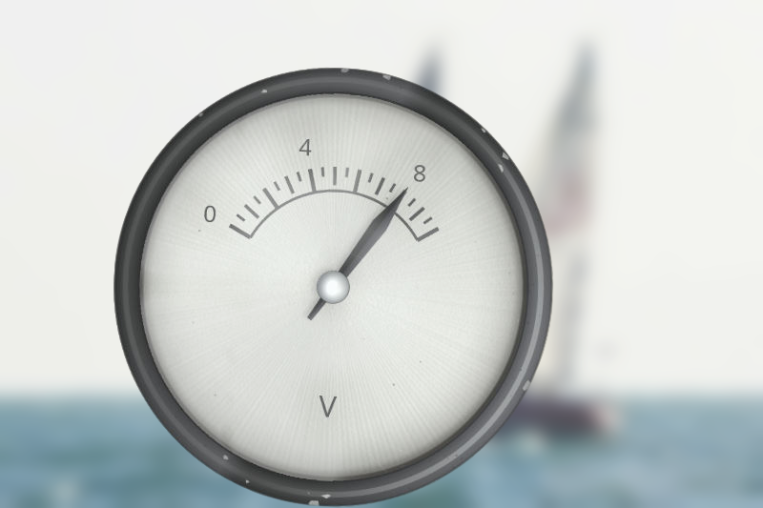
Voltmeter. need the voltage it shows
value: 8 V
